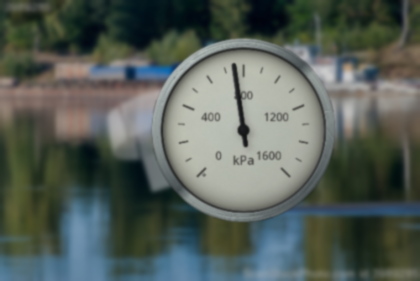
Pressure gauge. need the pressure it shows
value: 750 kPa
